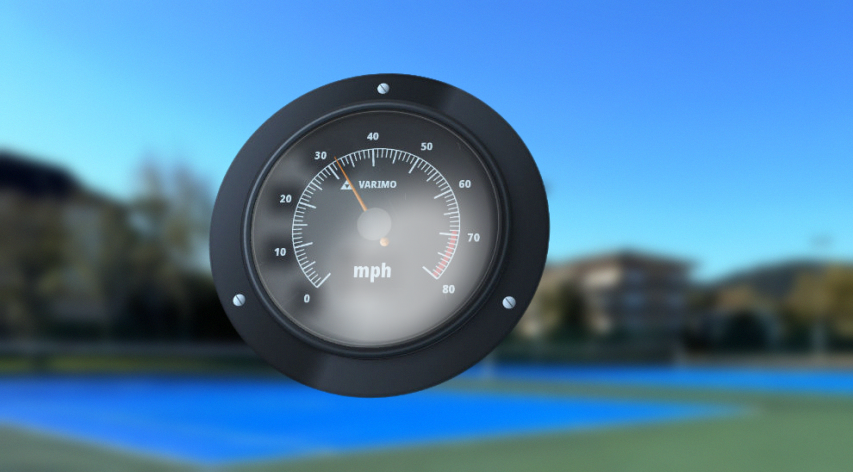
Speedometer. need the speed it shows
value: 32 mph
